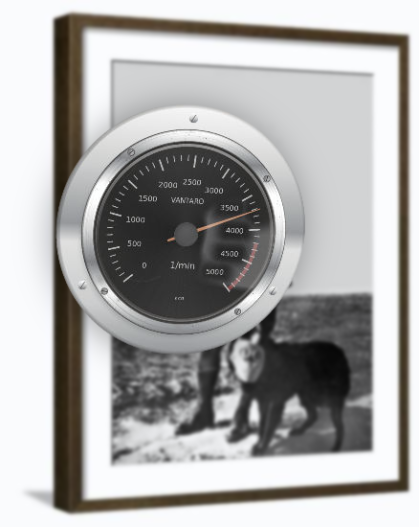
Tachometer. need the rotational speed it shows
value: 3700 rpm
